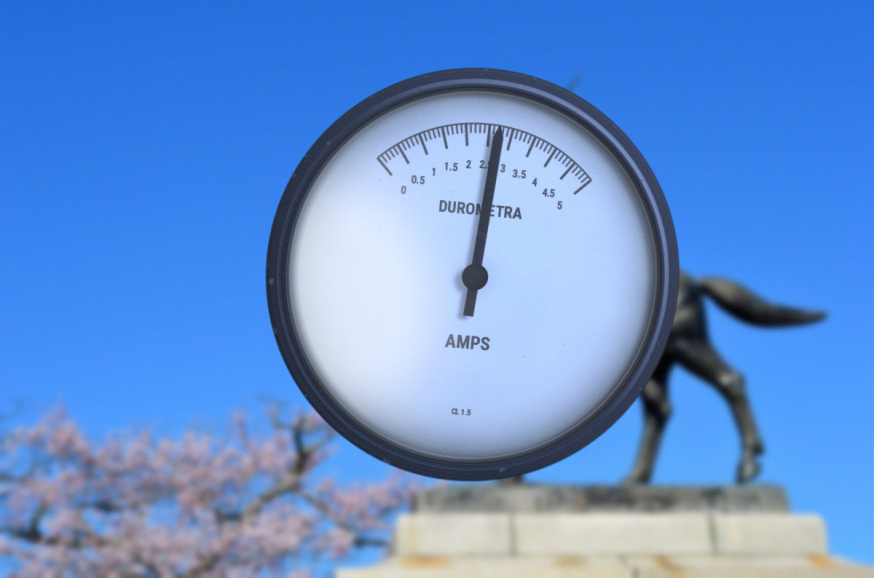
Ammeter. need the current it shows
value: 2.7 A
